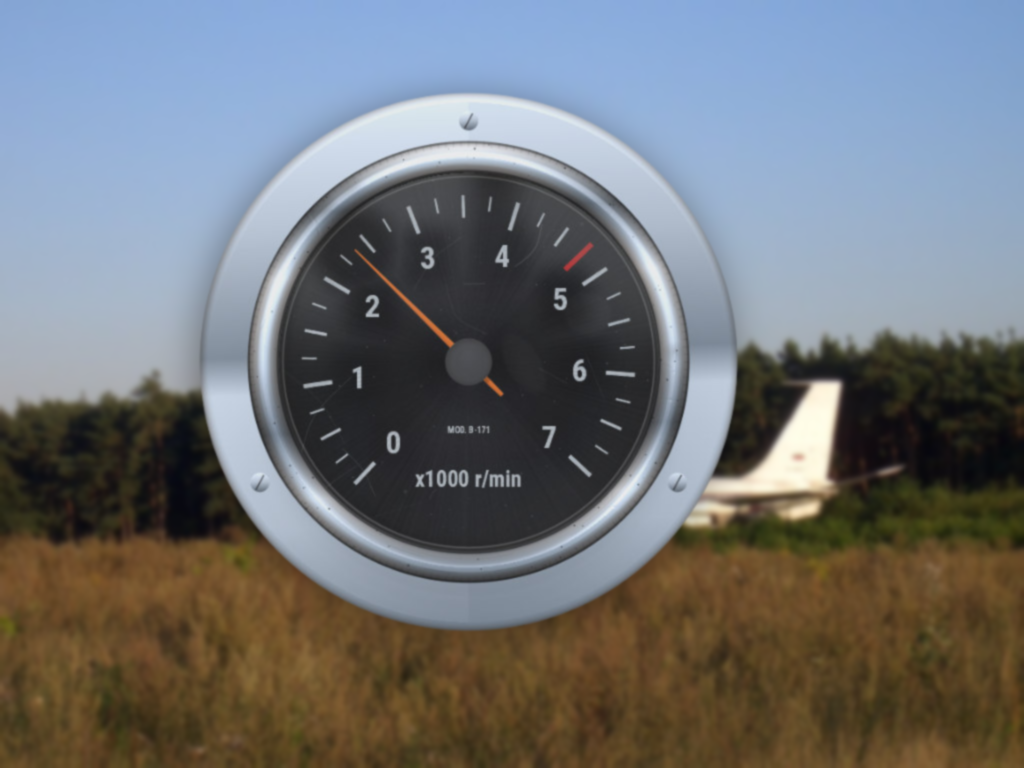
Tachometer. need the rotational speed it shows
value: 2375 rpm
